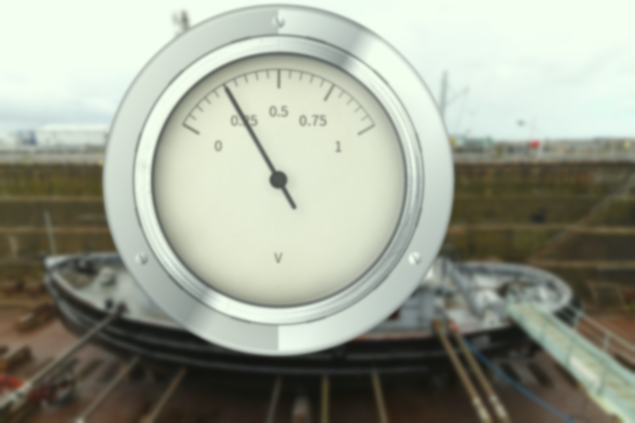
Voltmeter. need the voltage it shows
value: 0.25 V
